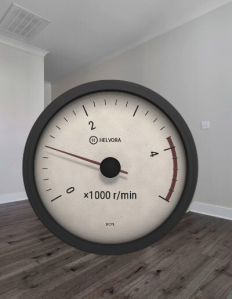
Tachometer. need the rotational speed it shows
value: 1000 rpm
